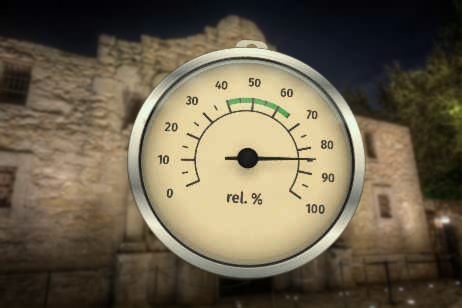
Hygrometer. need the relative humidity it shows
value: 85 %
